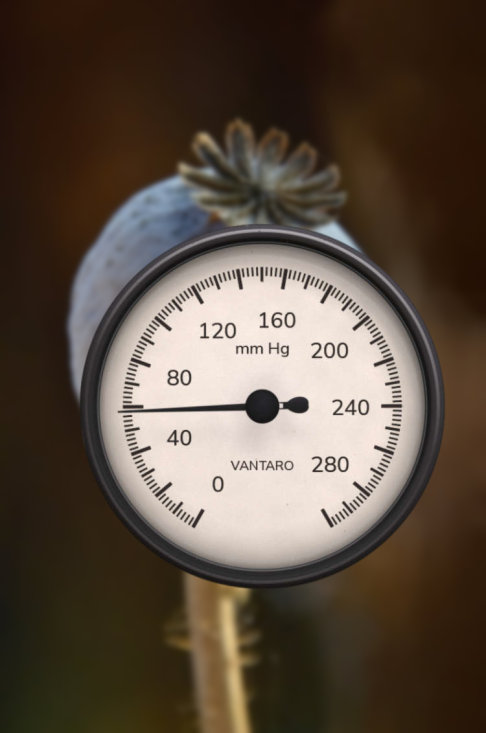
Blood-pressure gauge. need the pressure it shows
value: 58 mmHg
